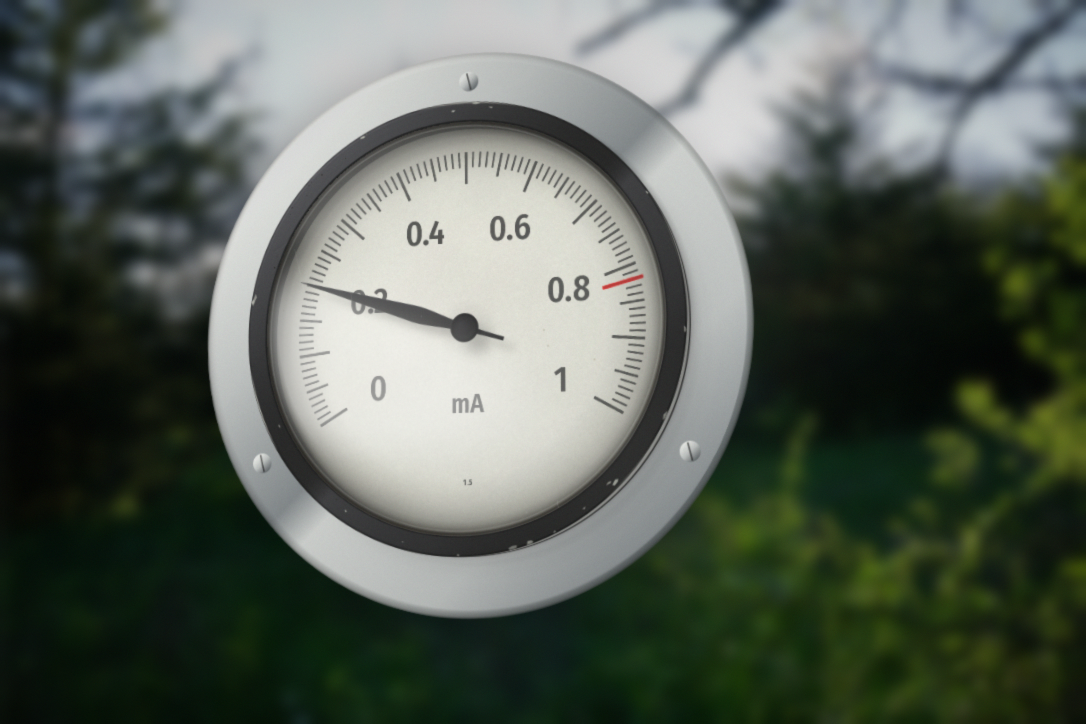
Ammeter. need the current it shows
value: 0.2 mA
